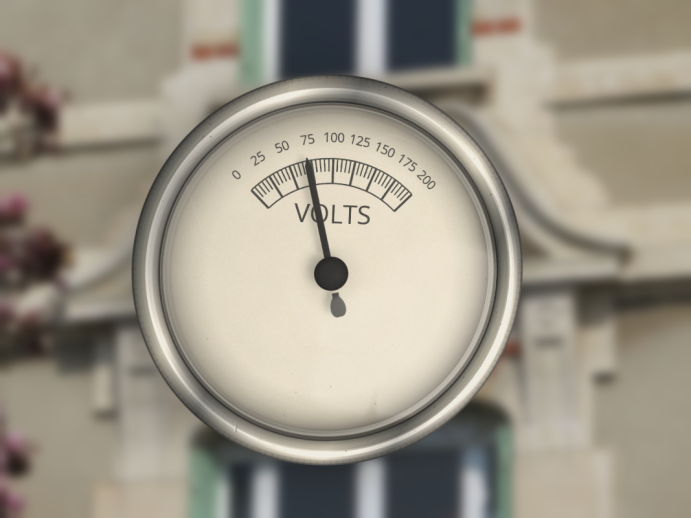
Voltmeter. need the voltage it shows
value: 70 V
